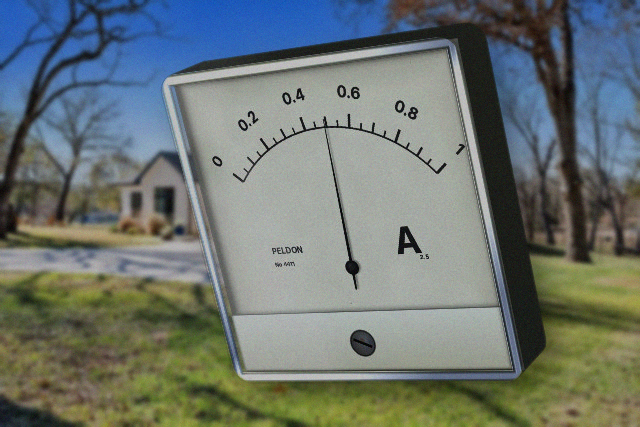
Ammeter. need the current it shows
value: 0.5 A
